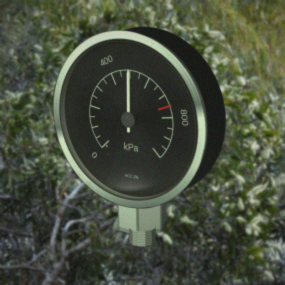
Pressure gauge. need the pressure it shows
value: 500 kPa
